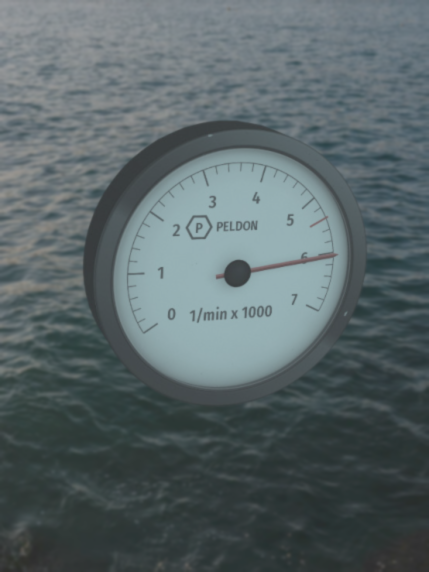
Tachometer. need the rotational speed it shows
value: 6000 rpm
